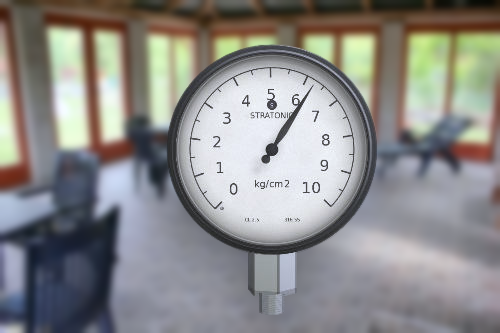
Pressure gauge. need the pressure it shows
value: 6.25 kg/cm²
